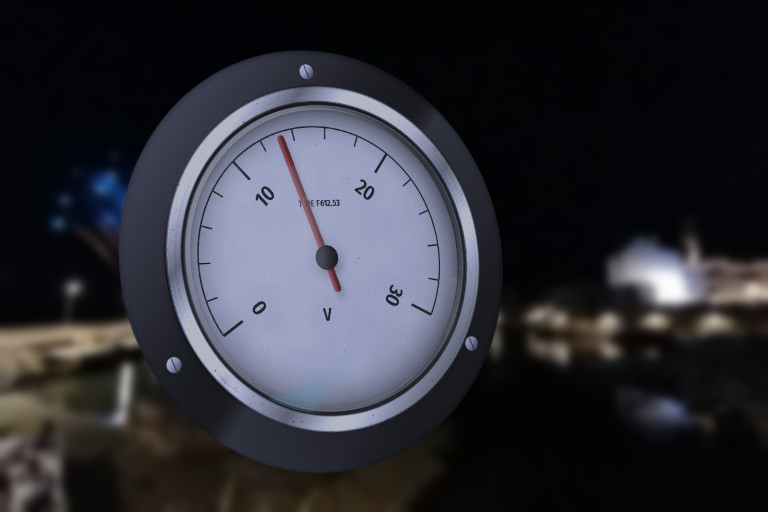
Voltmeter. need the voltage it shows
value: 13 V
